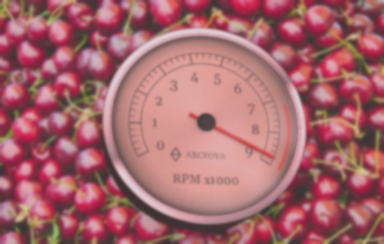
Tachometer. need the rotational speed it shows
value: 8800 rpm
